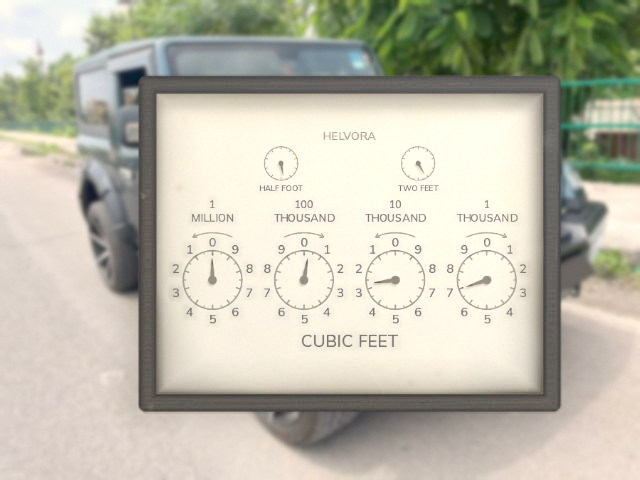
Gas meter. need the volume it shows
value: 2700 ft³
